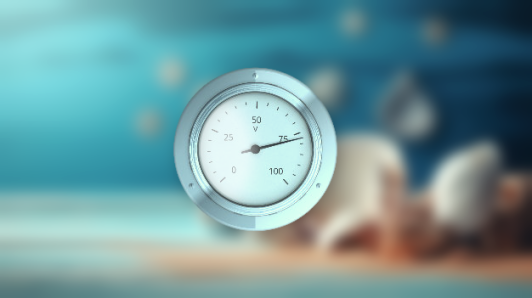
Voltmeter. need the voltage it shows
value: 77.5 V
